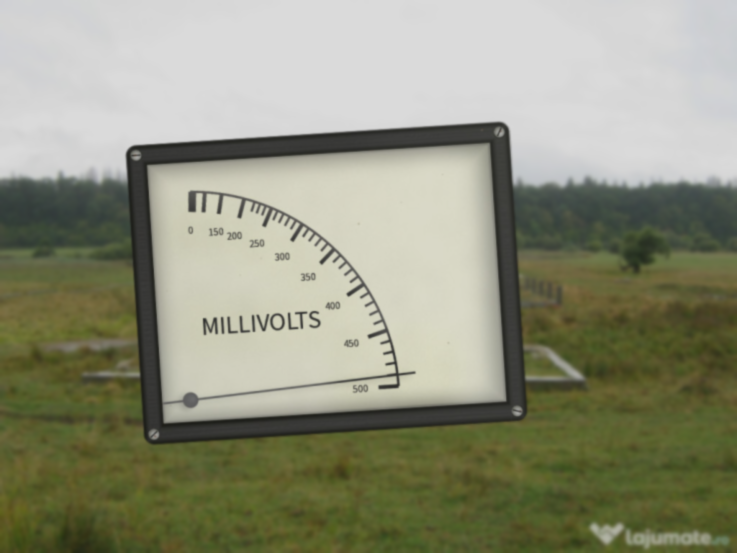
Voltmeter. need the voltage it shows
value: 490 mV
